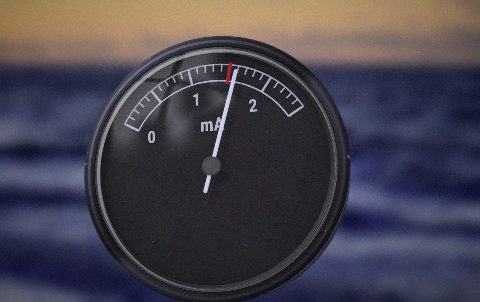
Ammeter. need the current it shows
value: 1.6 mA
